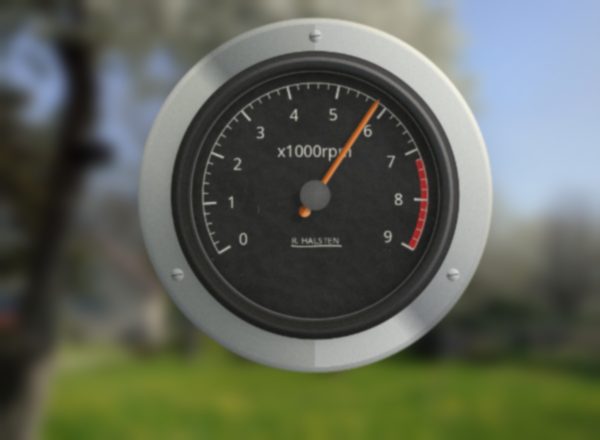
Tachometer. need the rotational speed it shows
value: 5800 rpm
